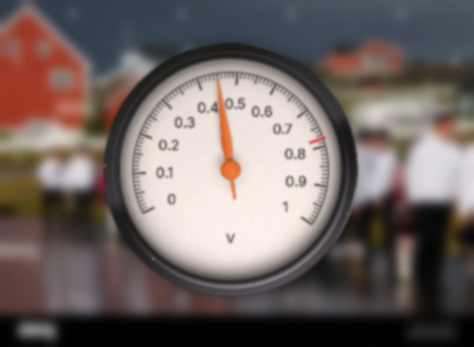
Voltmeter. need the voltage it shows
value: 0.45 V
